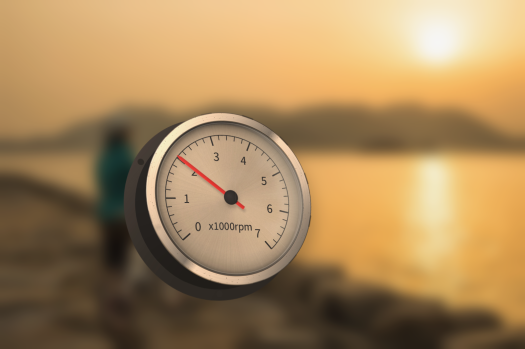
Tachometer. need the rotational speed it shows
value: 2000 rpm
